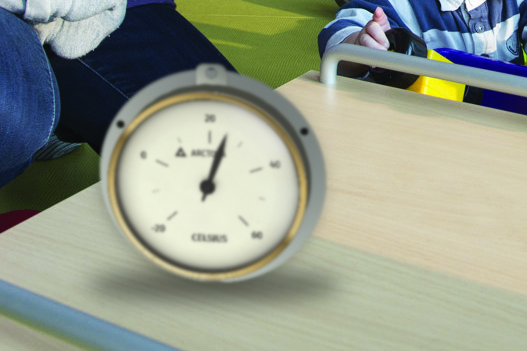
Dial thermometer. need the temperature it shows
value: 25 °C
